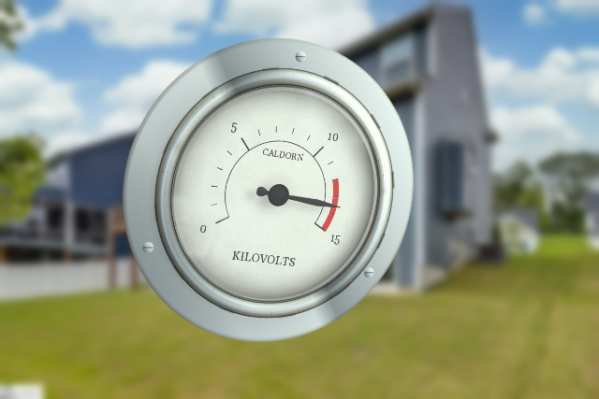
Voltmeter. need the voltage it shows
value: 13.5 kV
